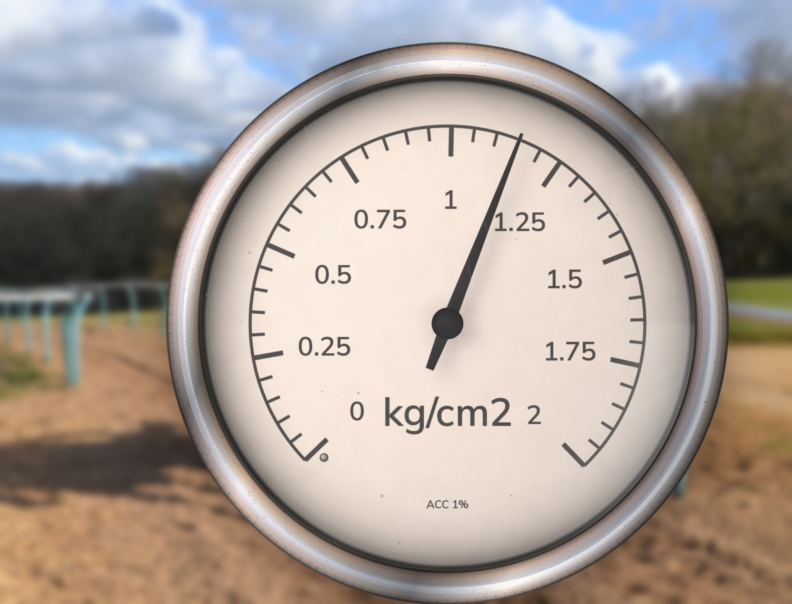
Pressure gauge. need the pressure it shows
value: 1.15 kg/cm²
